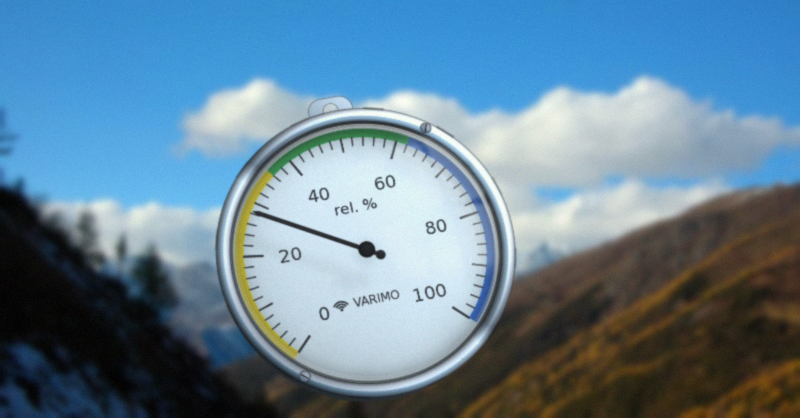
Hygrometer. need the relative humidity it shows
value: 28 %
